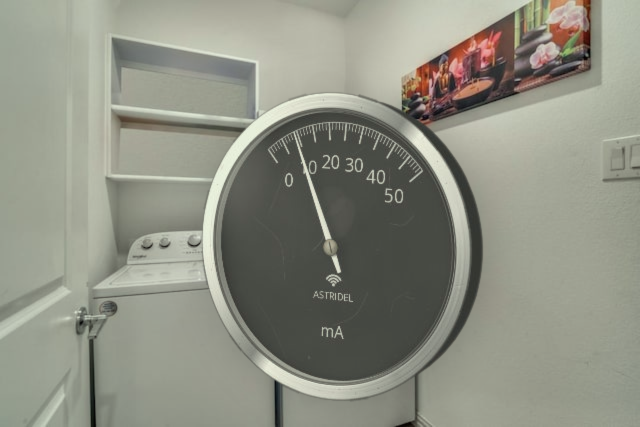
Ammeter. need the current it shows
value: 10 mA
